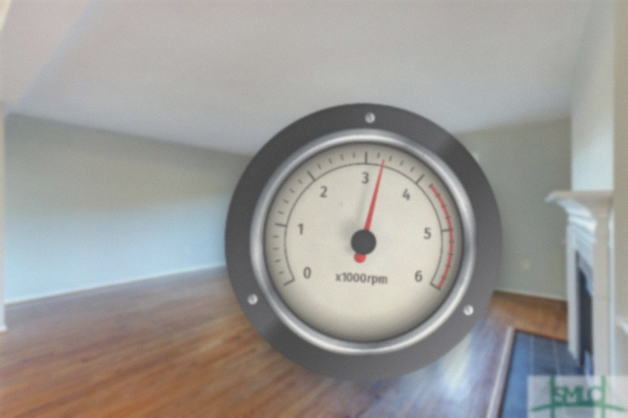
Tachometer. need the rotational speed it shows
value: 3300 rpm
